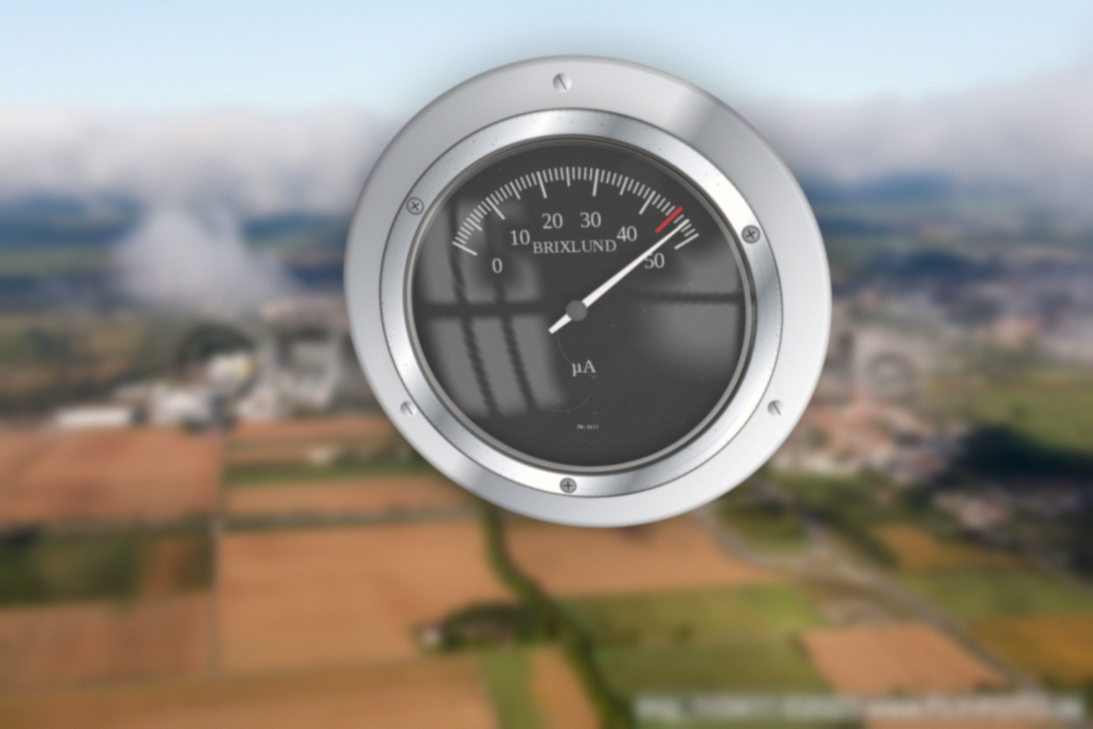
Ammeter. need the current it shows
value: 47 µA
